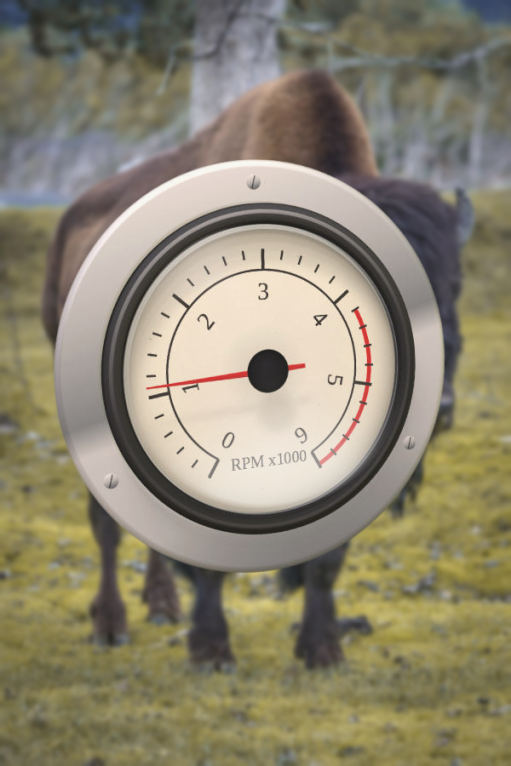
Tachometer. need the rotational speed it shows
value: 1100 rpm
